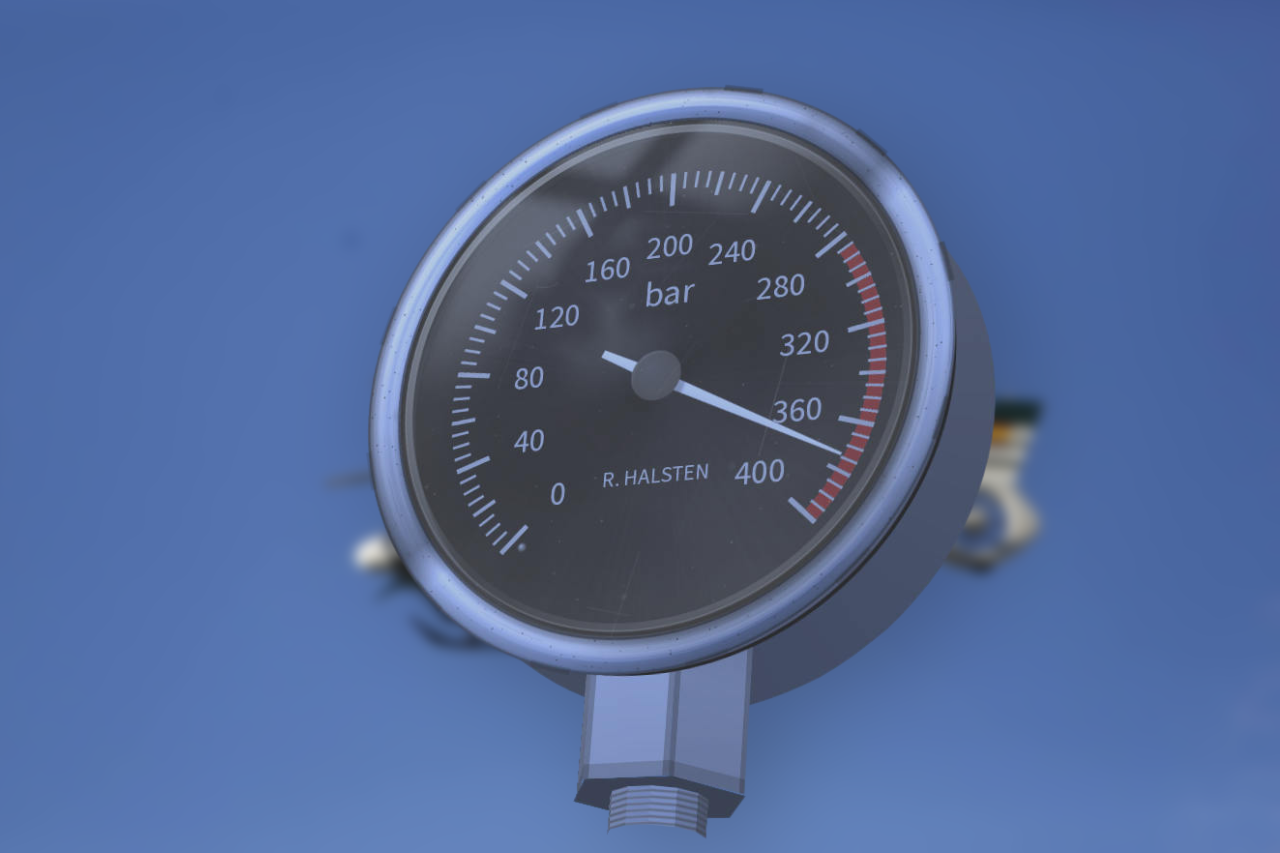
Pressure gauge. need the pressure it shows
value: 375 bar
